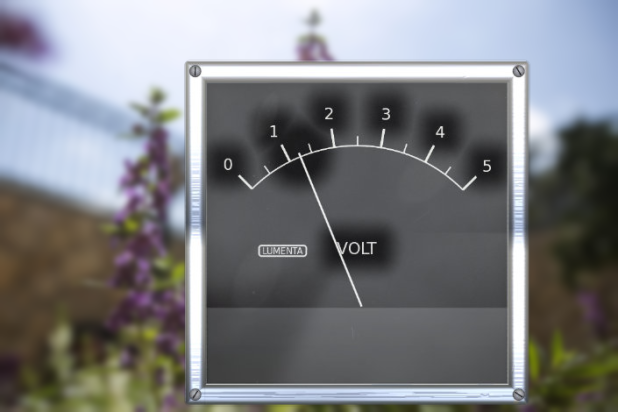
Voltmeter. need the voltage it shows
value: 1.25 V
